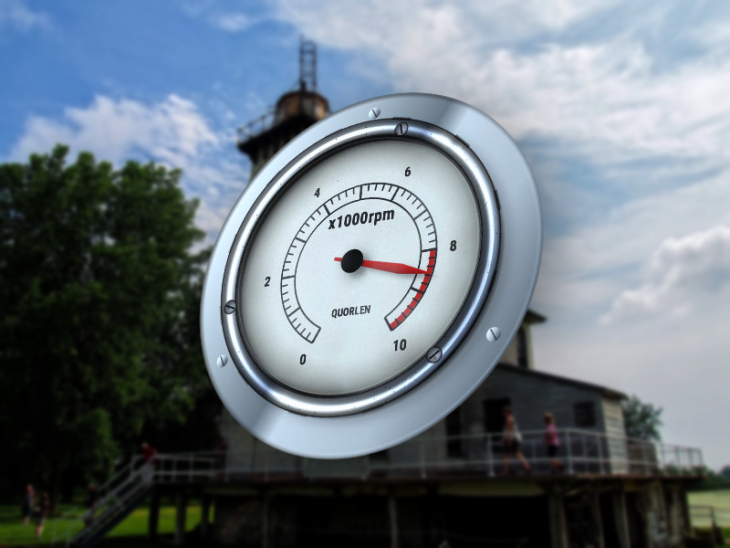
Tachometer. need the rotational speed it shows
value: 8600 rpm
